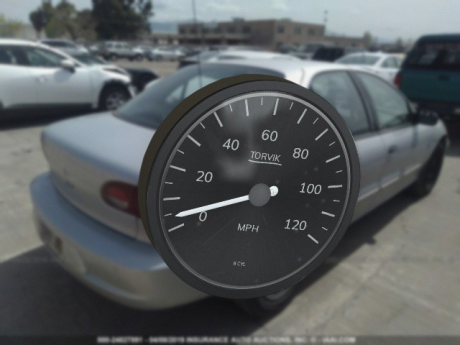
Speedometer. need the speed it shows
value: 5 mph
